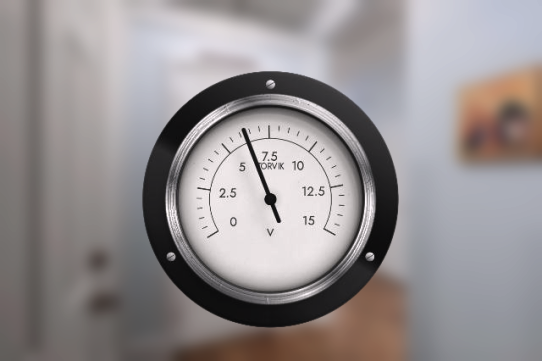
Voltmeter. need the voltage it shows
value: 6.25 V
